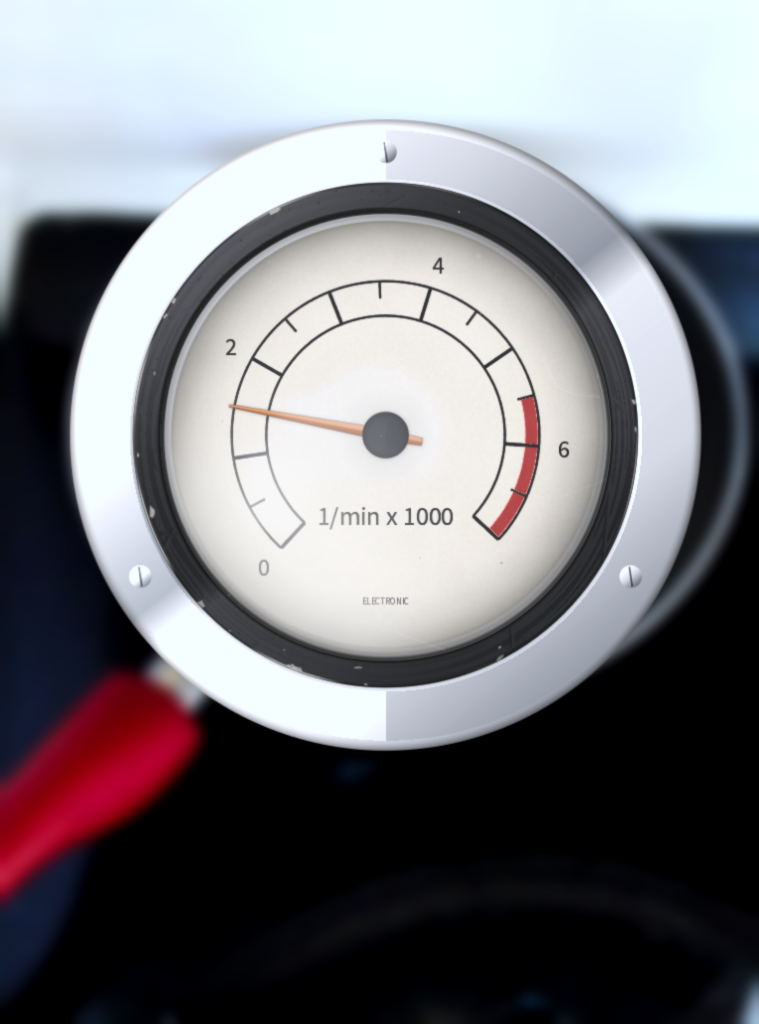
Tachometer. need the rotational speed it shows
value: 1500 rpm
